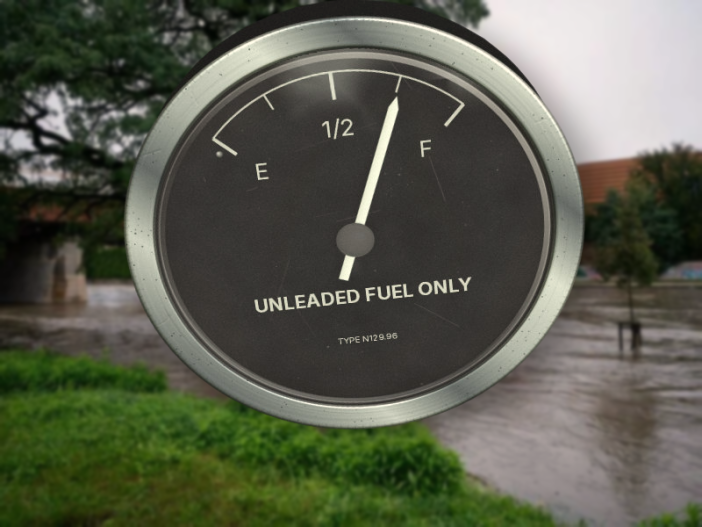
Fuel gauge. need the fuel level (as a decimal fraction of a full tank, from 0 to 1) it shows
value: 0.75
